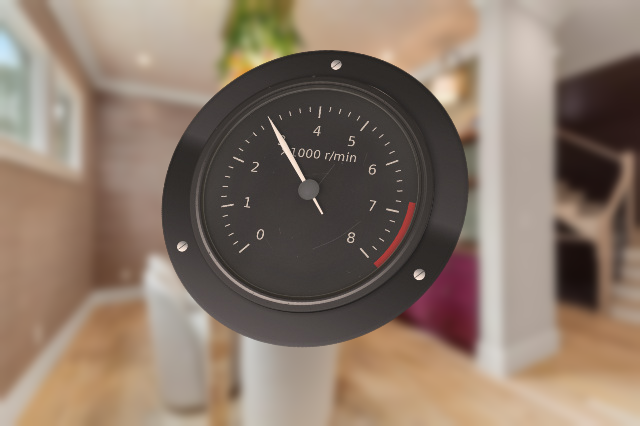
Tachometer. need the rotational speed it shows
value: 3000 rpm
